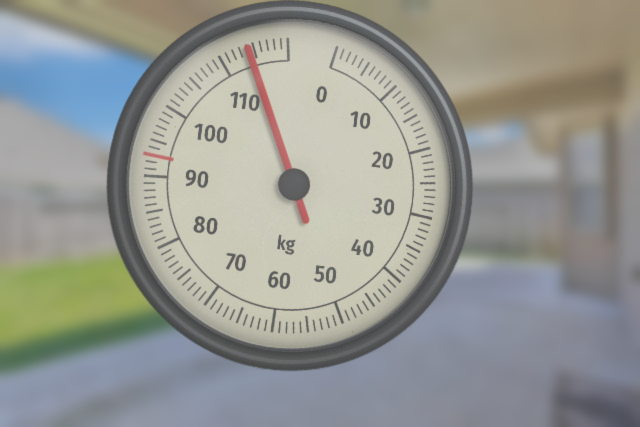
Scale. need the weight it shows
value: 114 kg
